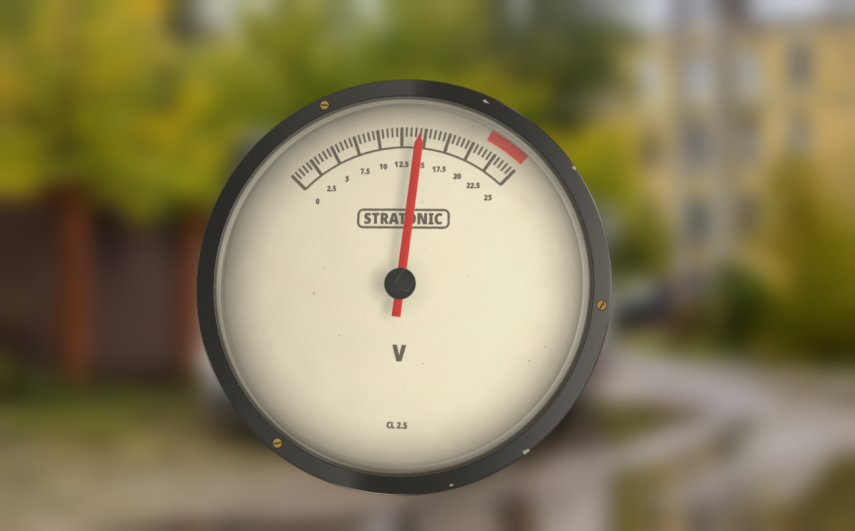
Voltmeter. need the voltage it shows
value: 14.5 V
